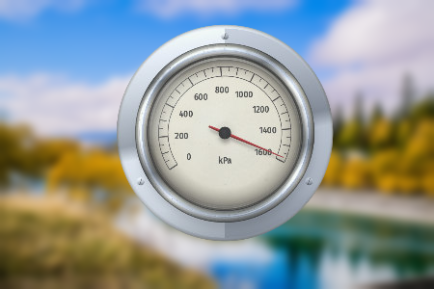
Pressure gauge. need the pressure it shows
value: 1575 kPa
